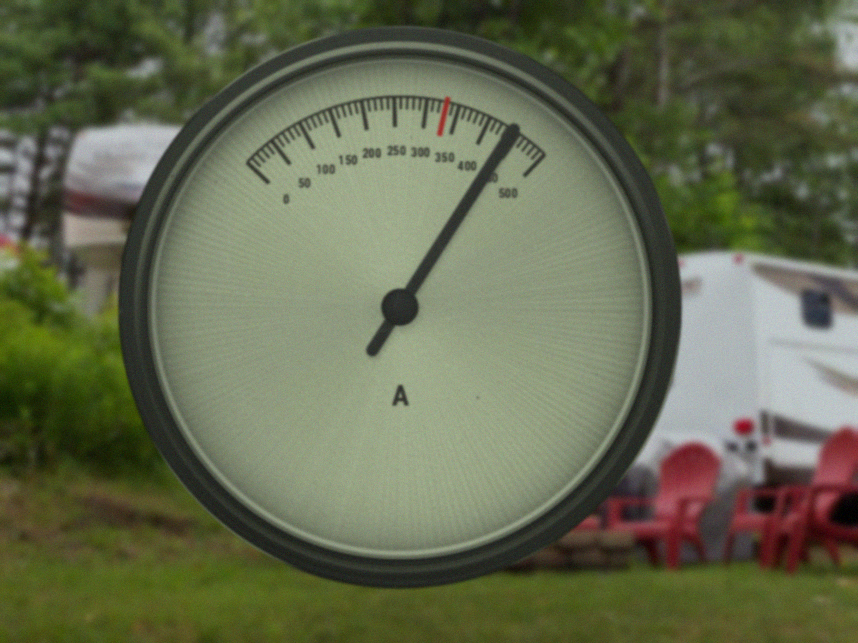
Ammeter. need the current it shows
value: 440 A
